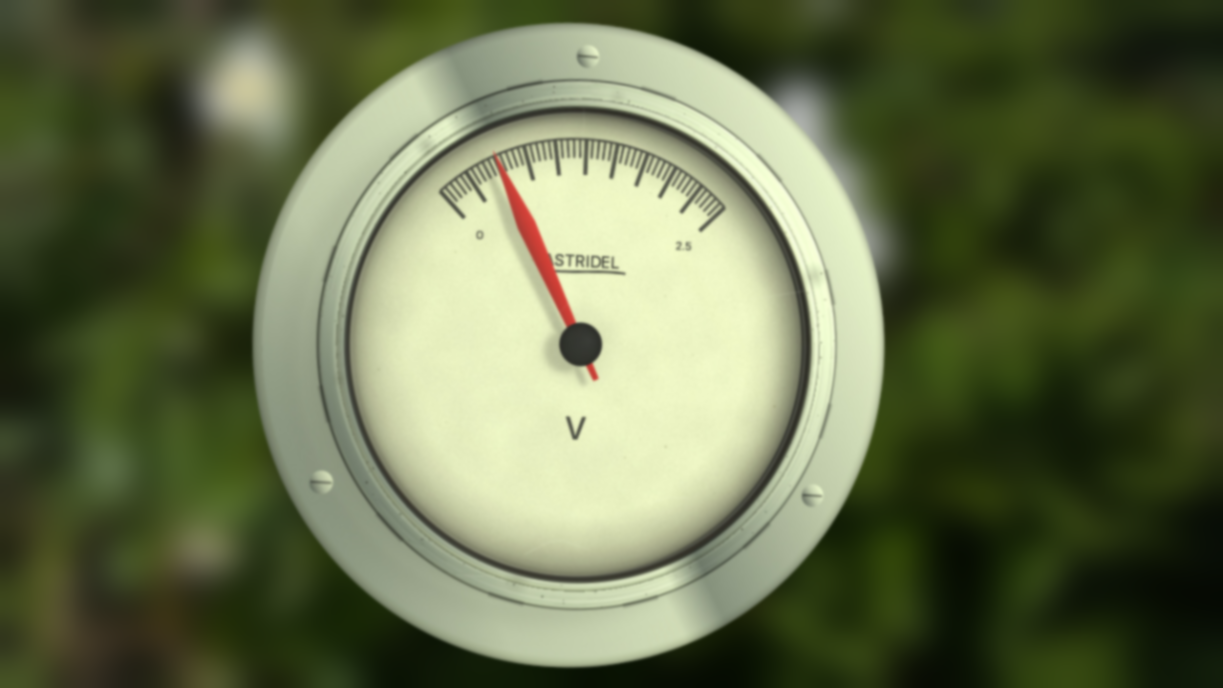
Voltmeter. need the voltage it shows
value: 0.5 V
